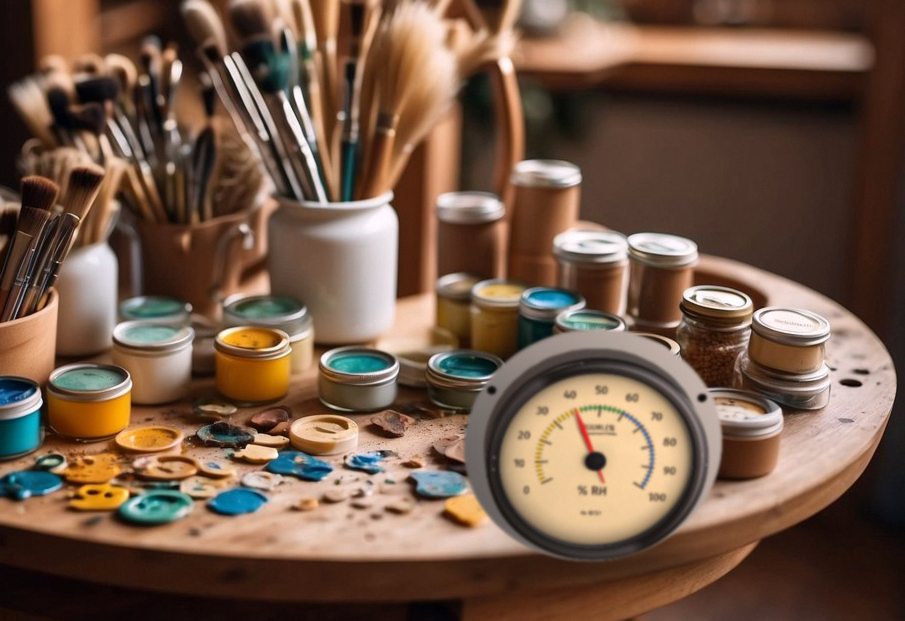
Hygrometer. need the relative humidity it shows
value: 40 %
